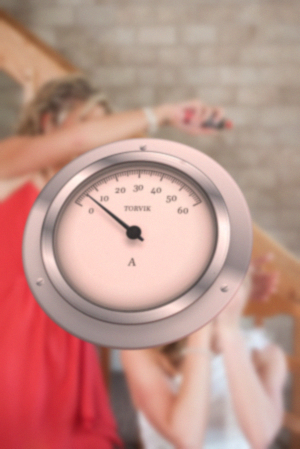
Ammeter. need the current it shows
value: 5 A
